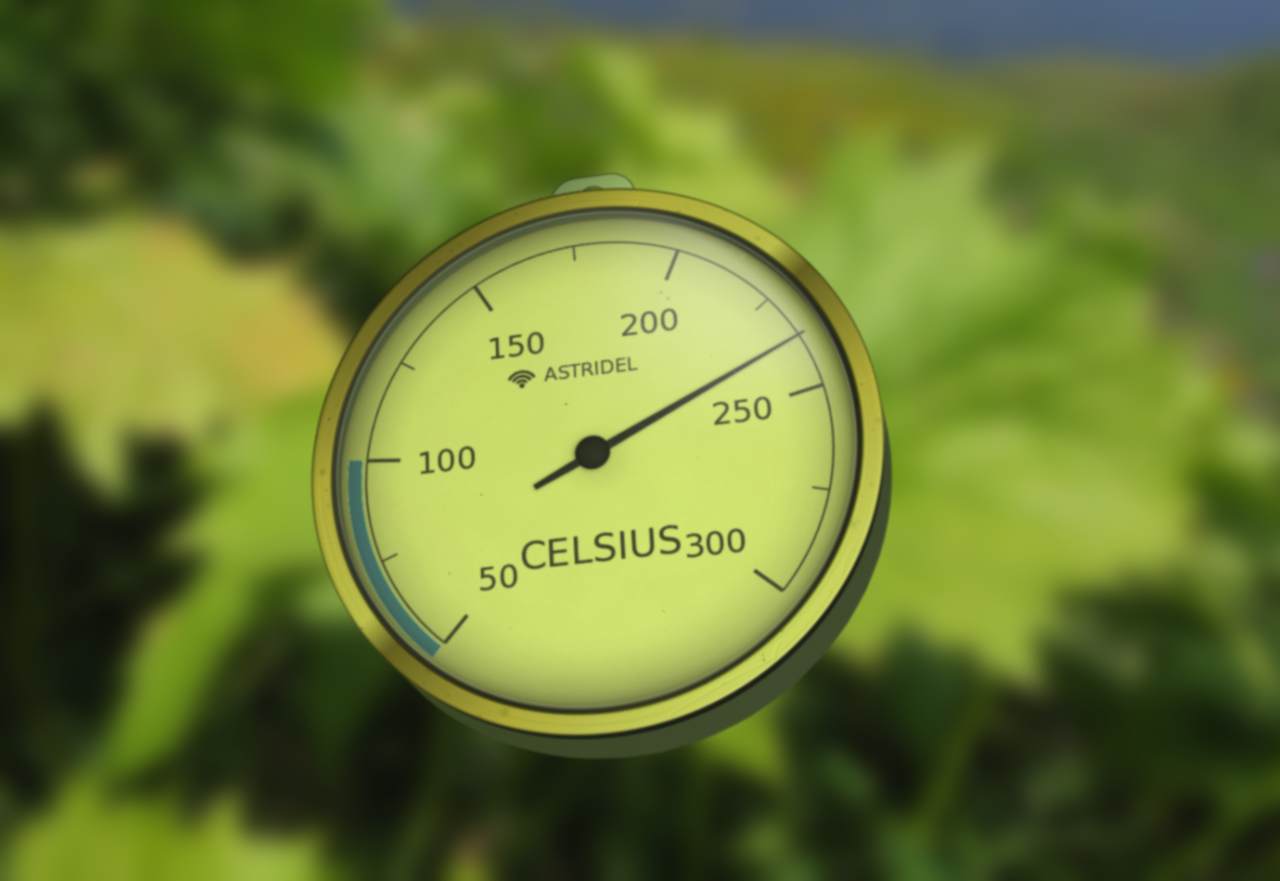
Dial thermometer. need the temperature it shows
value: 237.5 °C
